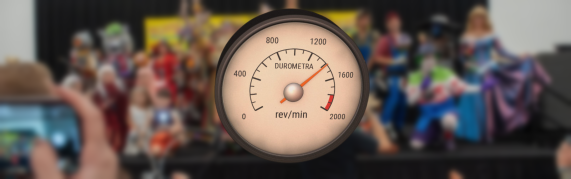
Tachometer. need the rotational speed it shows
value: 1400 rpm
